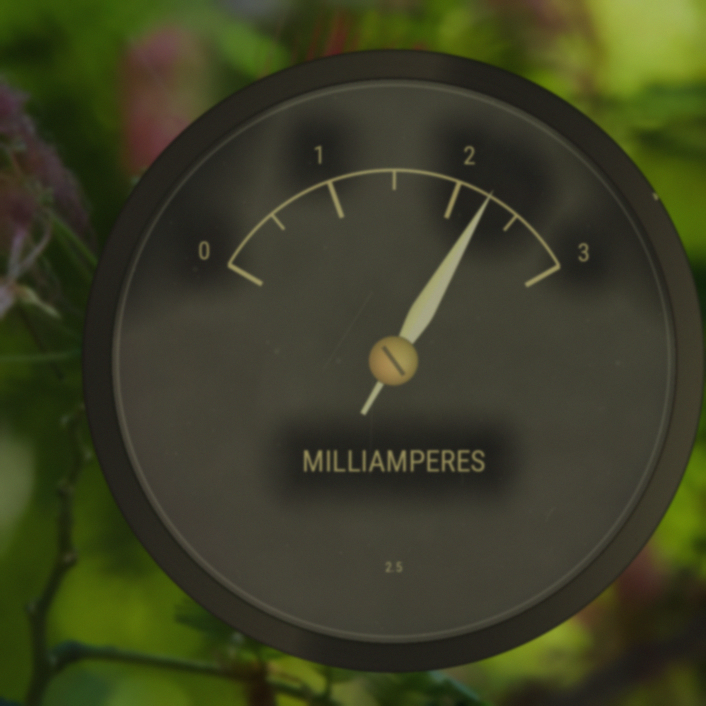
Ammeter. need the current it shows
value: 2.25 mA
